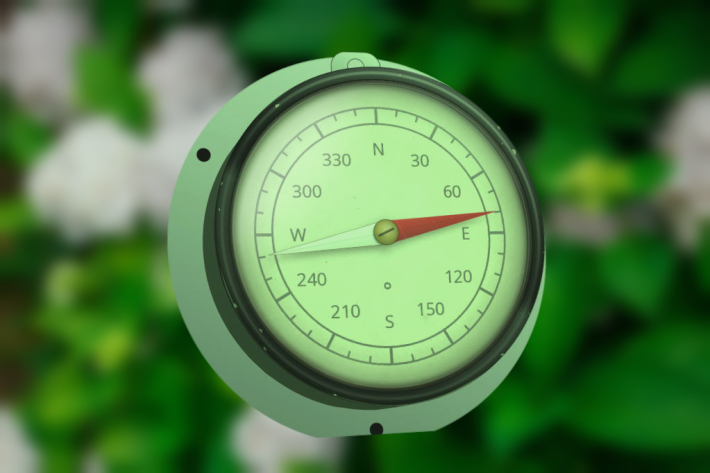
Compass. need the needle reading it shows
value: 80 °
